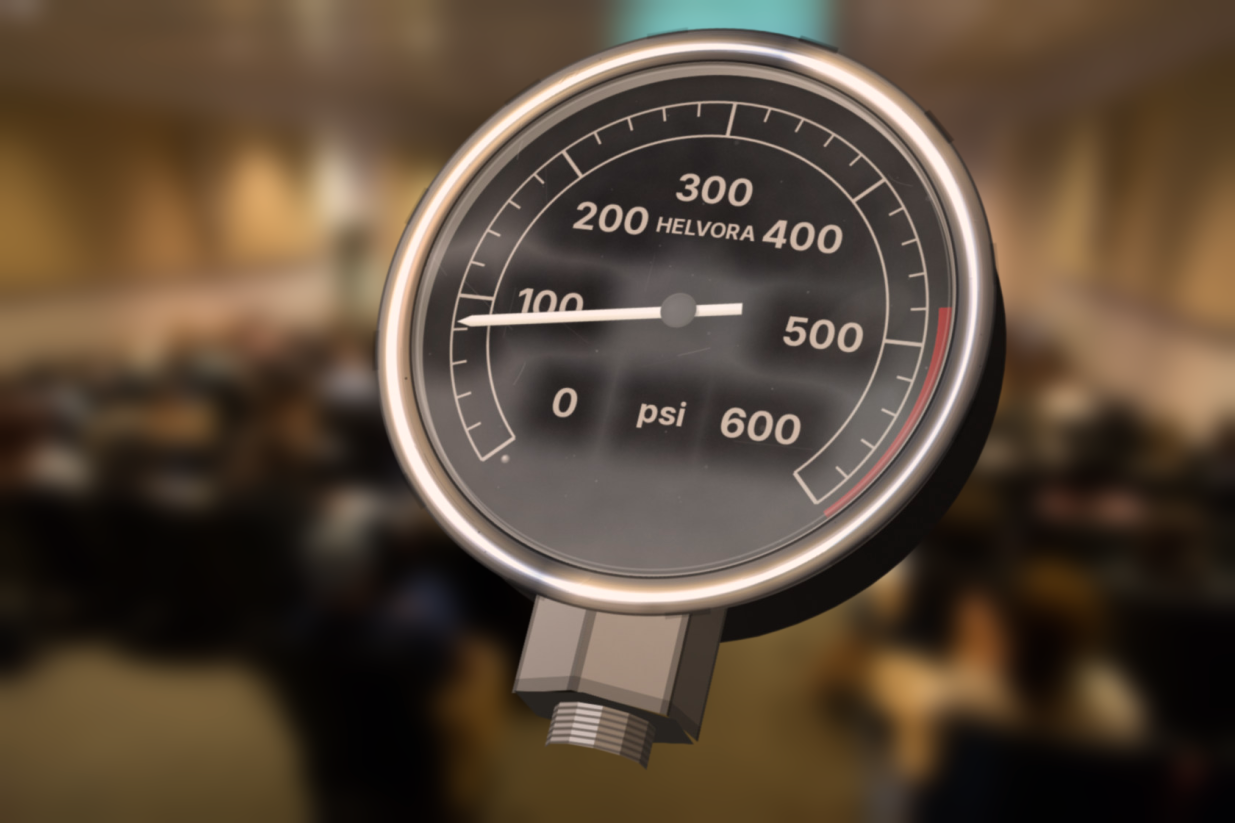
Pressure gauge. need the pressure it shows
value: 80 psi
